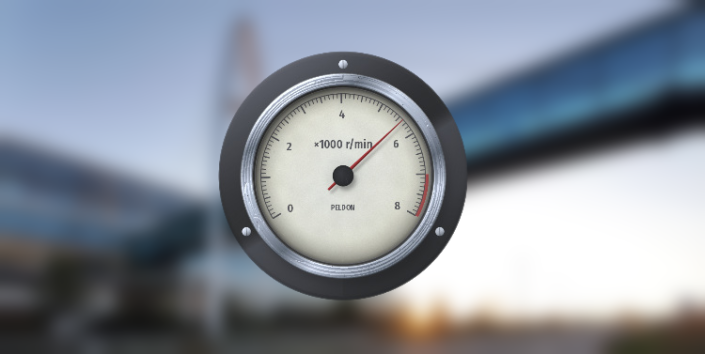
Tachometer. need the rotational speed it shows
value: 5600 rpm
